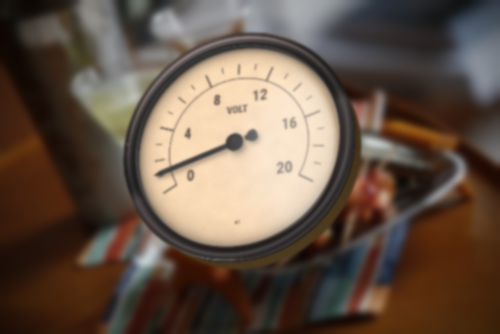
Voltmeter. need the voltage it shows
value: 1 V
